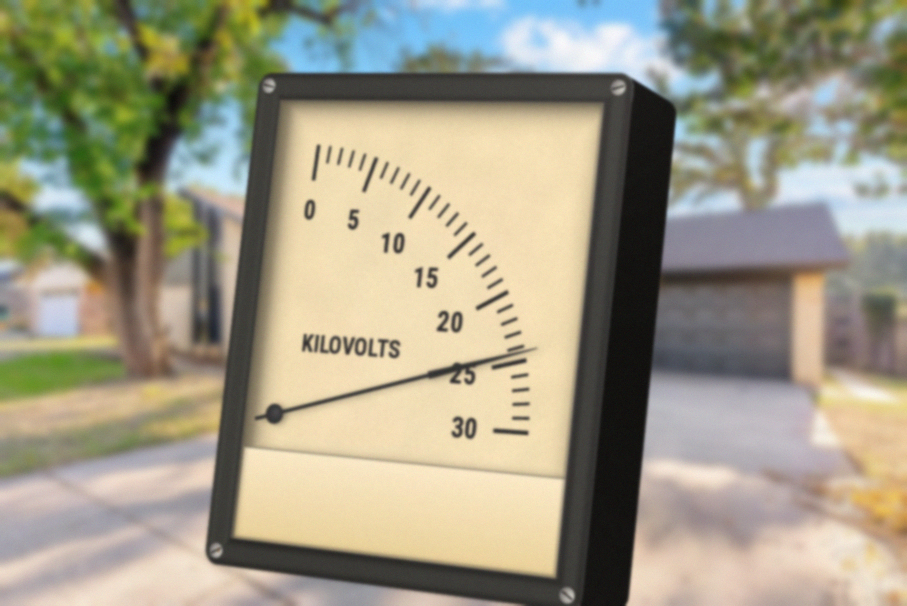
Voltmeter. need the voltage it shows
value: 24.5 kV
